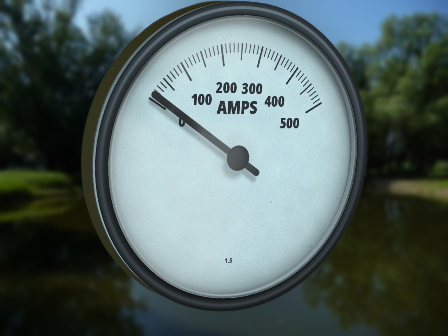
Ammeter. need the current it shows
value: 10 A
